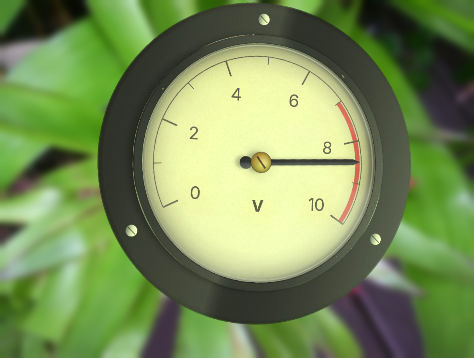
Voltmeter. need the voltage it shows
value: 8.5 V
